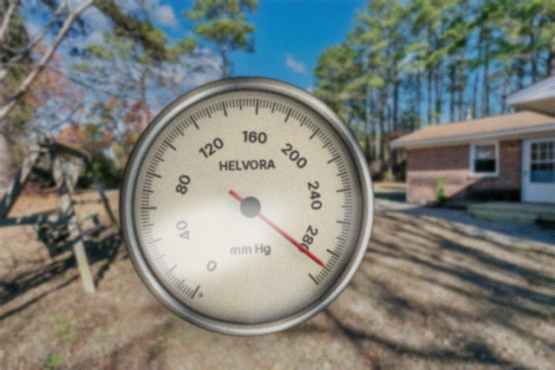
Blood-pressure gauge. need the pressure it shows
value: 290 mmHg
